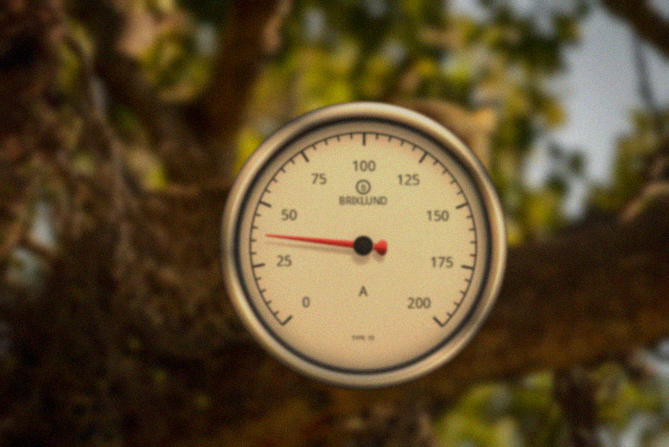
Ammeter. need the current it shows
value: 37.5 A
